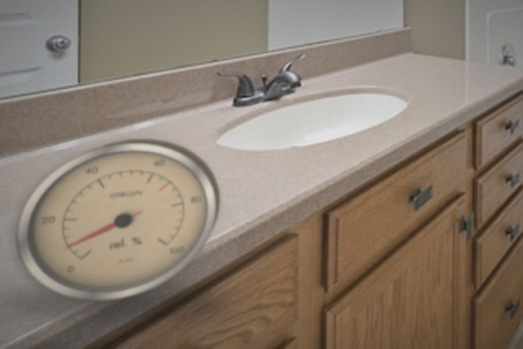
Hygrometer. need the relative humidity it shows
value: 8 %
